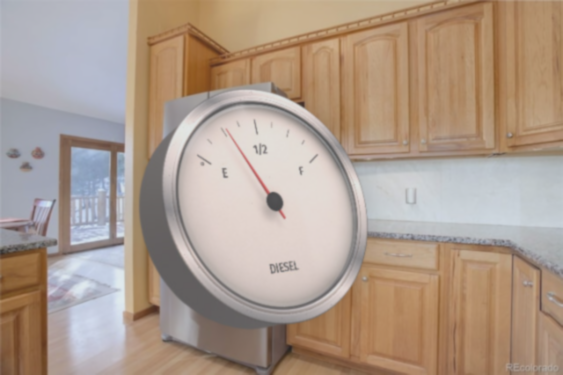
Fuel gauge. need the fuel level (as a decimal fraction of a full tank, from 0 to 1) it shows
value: 0.25
